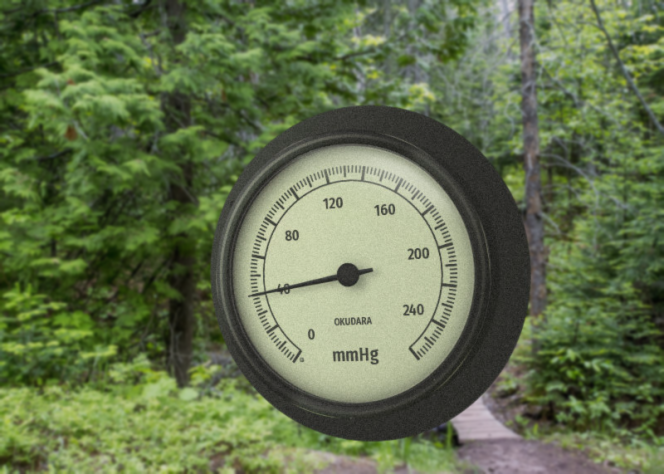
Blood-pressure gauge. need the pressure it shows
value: 40 mmHg
